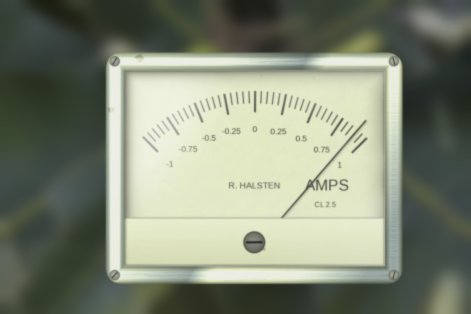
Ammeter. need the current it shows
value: 0.9 A
